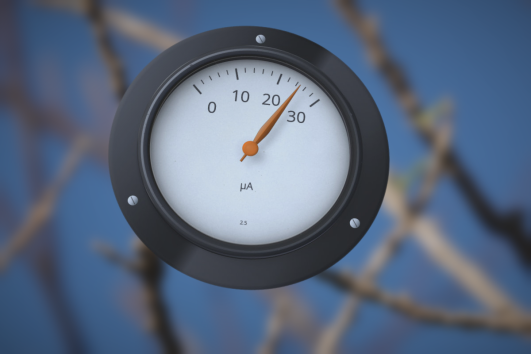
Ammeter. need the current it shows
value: 25 µA
